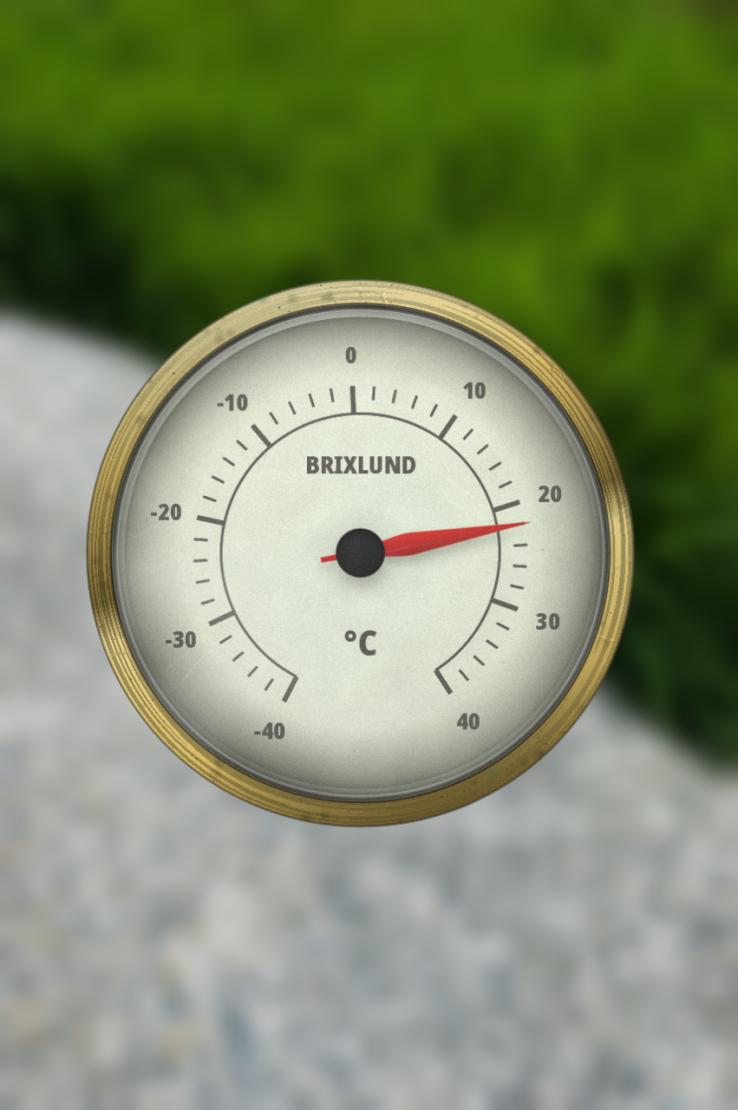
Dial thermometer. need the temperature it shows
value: 22 °C
